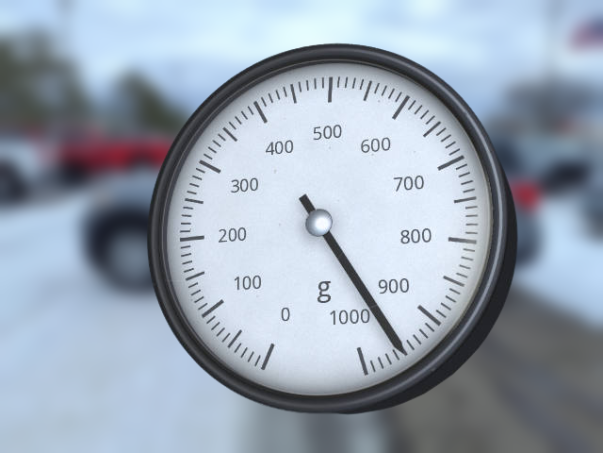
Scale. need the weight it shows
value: 950 g
